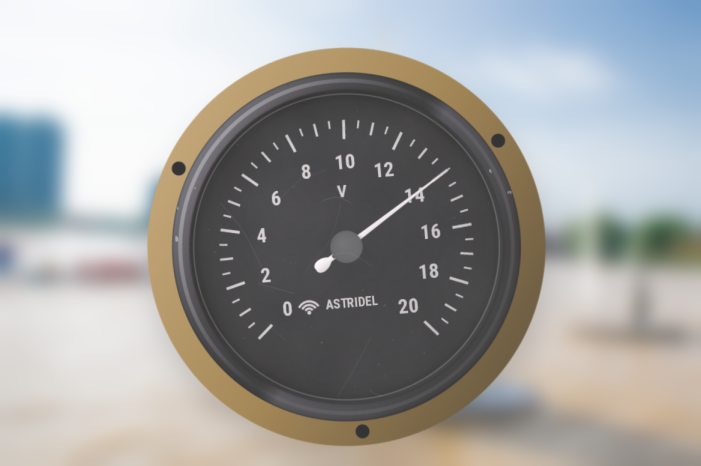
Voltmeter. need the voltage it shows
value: 14 V
